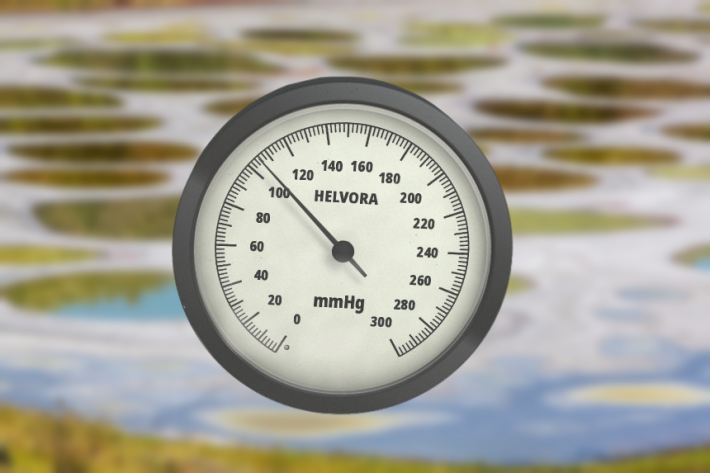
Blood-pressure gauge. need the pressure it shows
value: 106 mmHg
